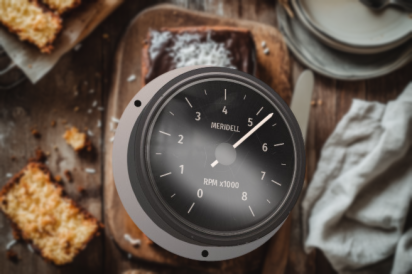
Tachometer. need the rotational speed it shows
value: 5250 rpm
